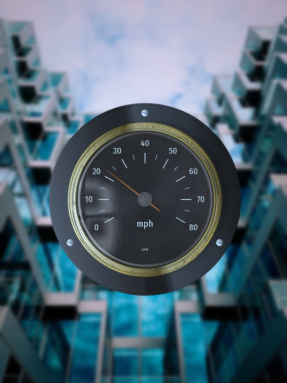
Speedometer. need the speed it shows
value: 22.5 mph
